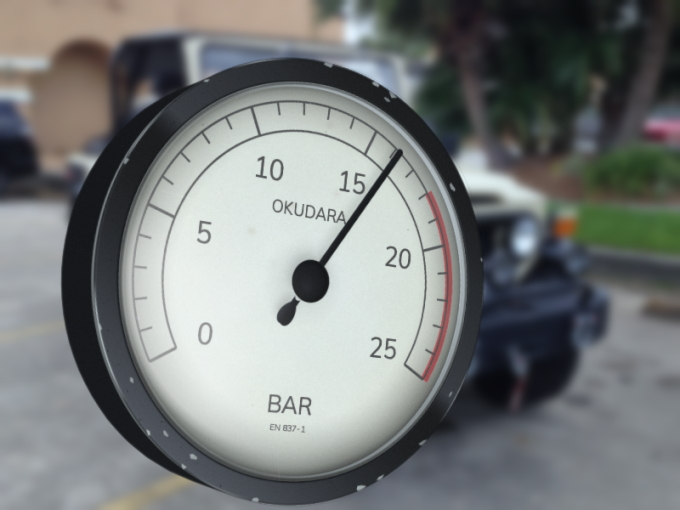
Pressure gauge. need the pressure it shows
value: 16 bar
